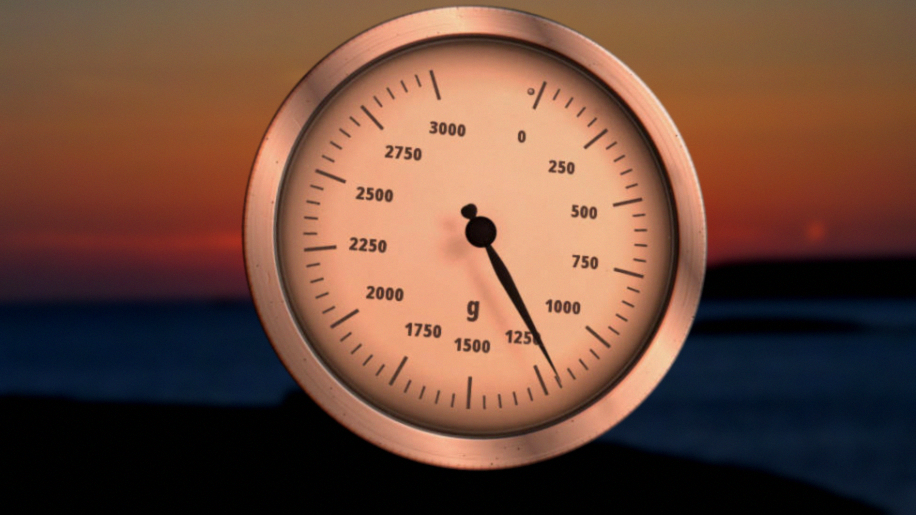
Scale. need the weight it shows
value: 1200 g
